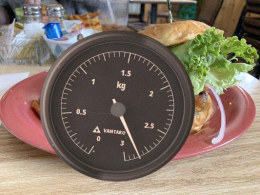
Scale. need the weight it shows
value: 2.85 kg
